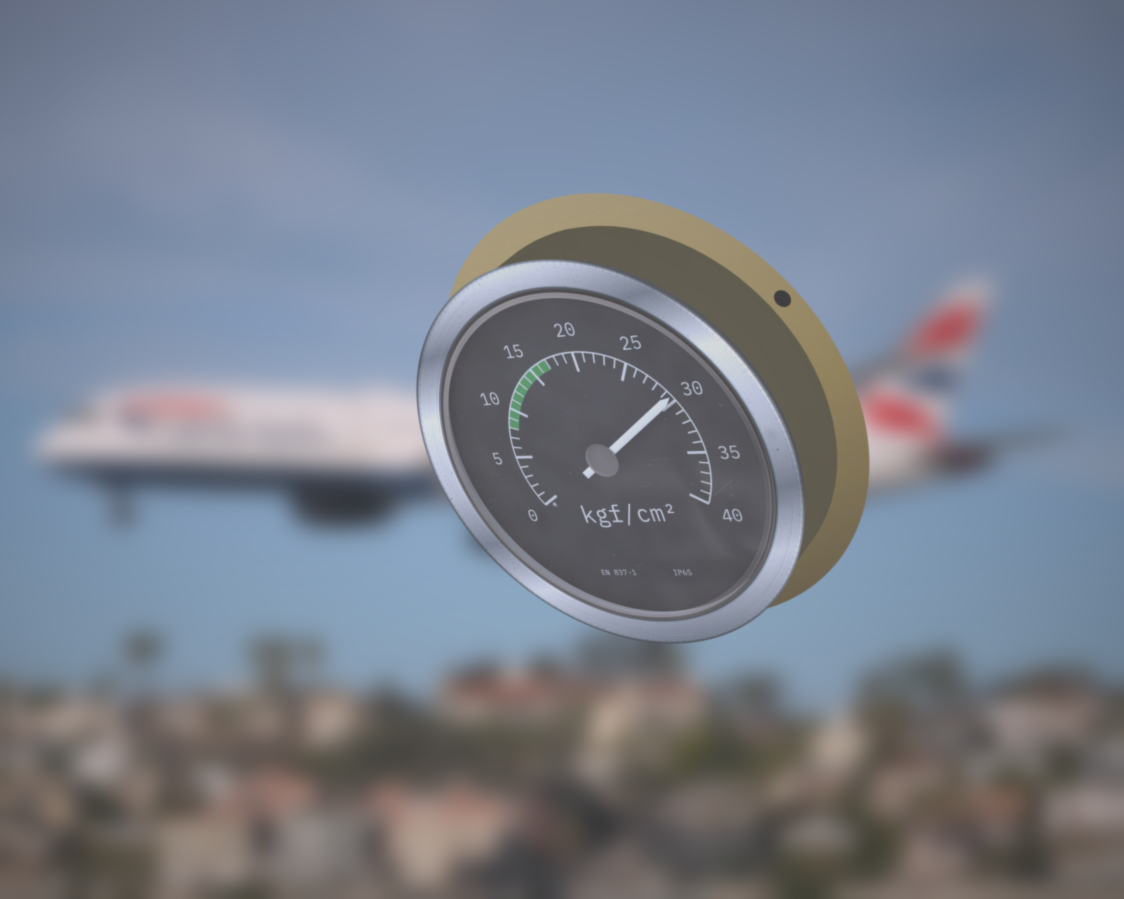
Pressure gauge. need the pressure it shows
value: 29.5 kg/cm²
